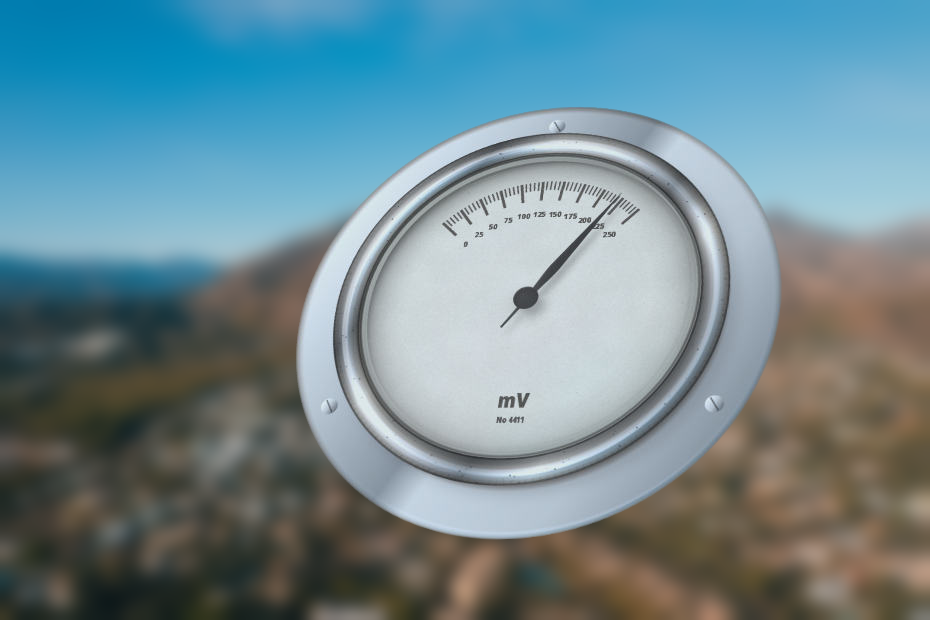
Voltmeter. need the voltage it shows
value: 225 mV
